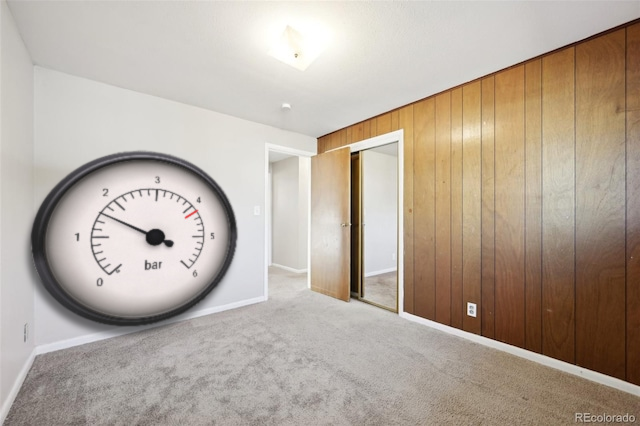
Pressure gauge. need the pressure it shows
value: 1.6 bar
